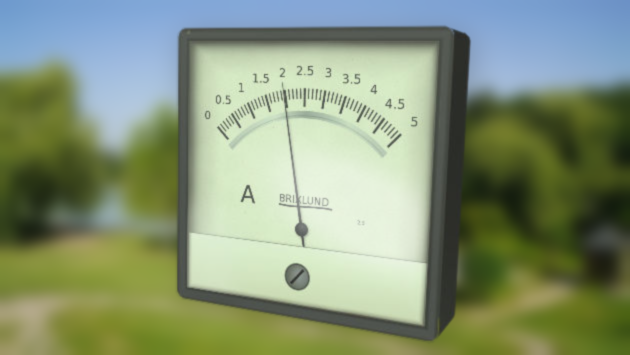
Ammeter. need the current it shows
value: 2 A
